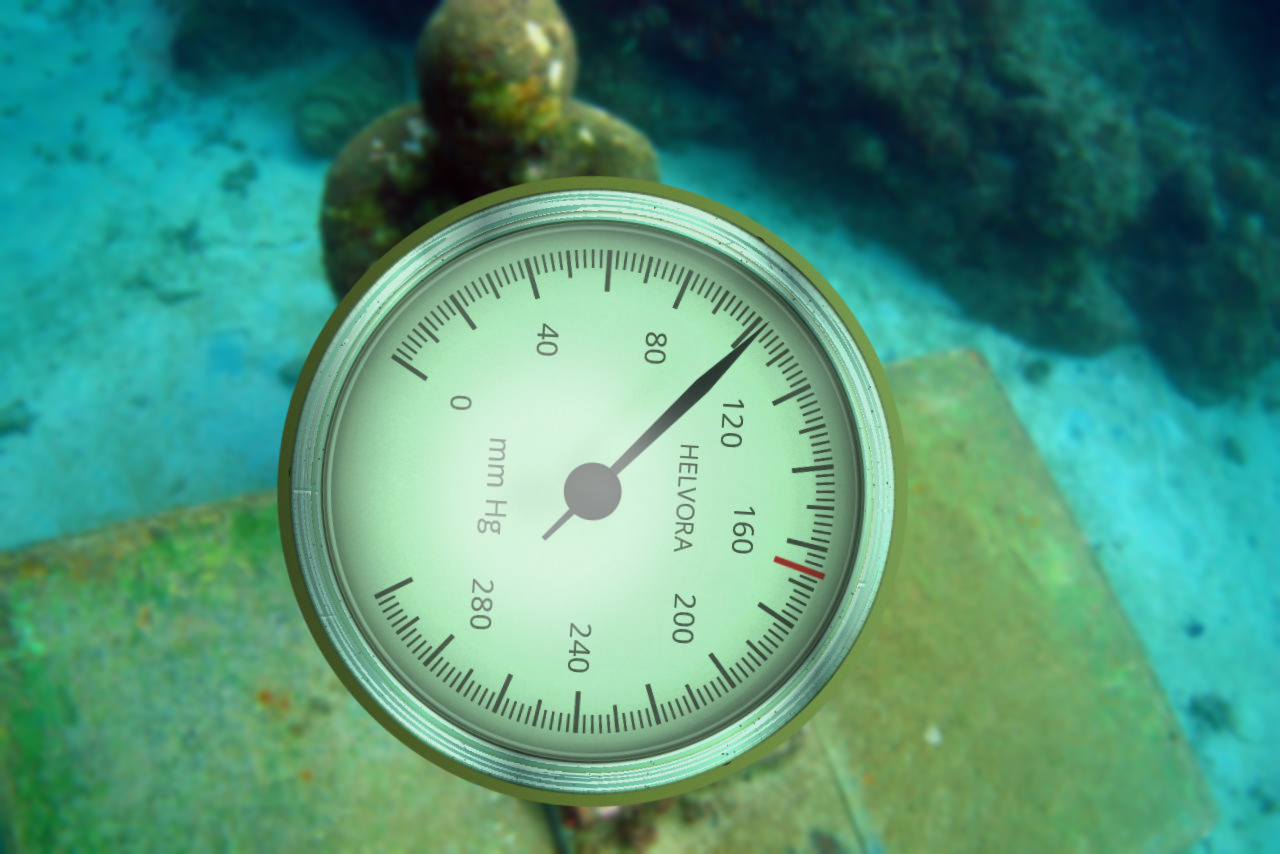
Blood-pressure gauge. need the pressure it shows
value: 102 mmHg
